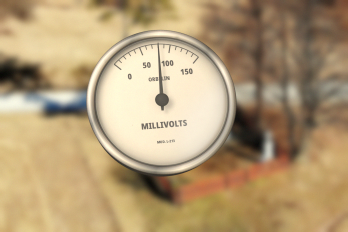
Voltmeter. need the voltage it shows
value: 80 mV
